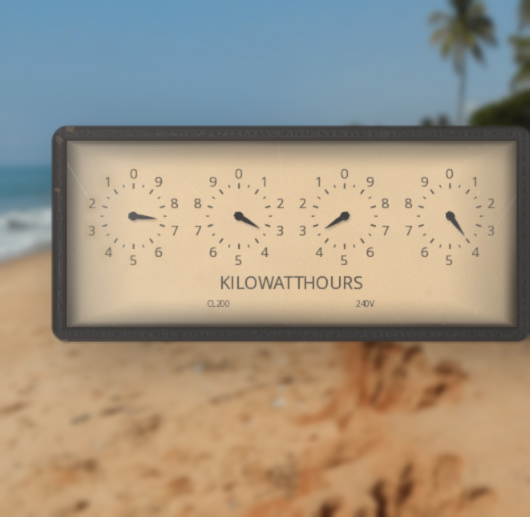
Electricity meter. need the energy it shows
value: 7334 kWh
